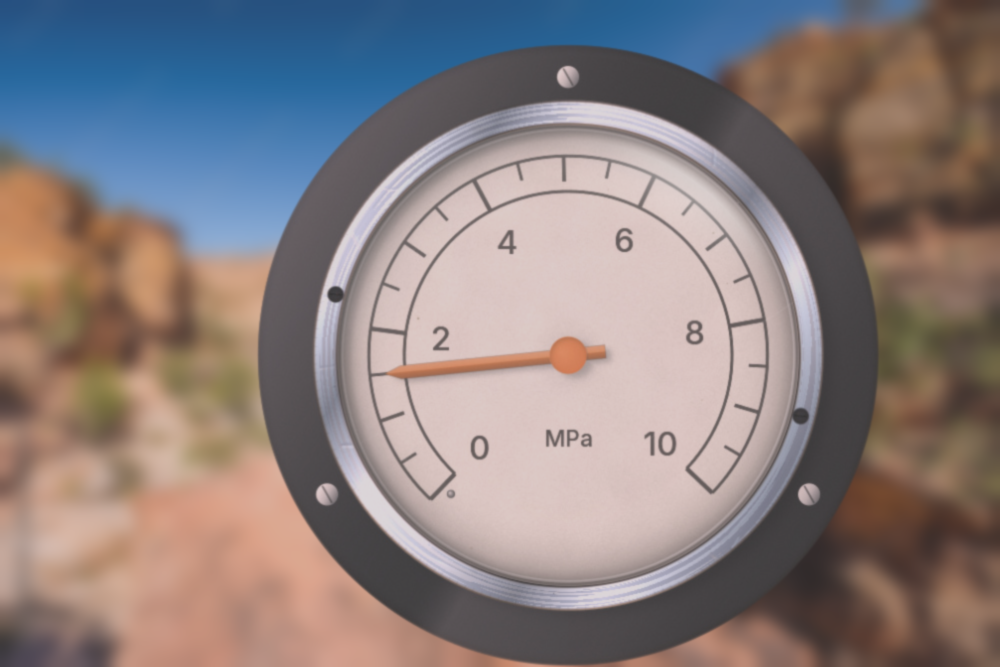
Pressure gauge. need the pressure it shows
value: 1.5 MPa
